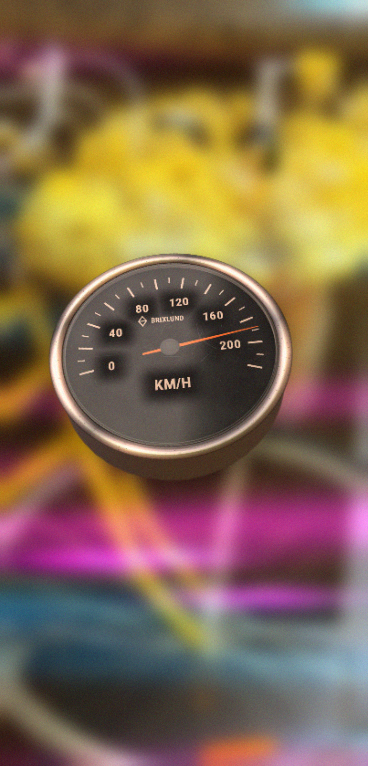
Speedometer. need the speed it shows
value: 190 km/h
